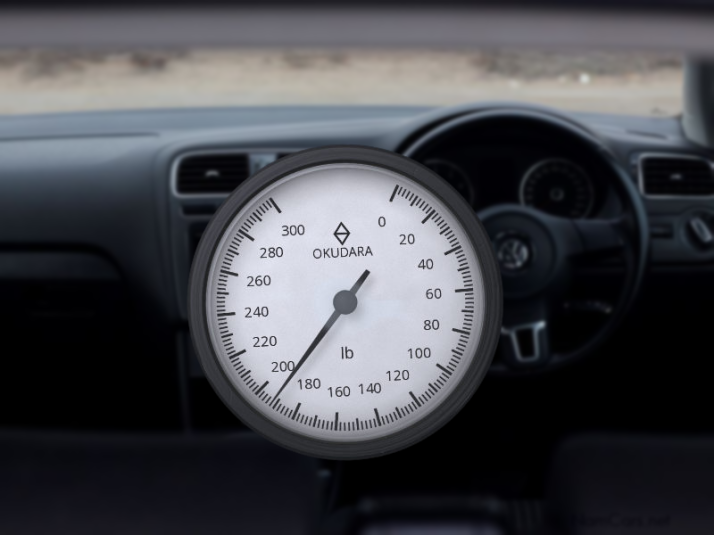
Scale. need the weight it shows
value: 192 lb
